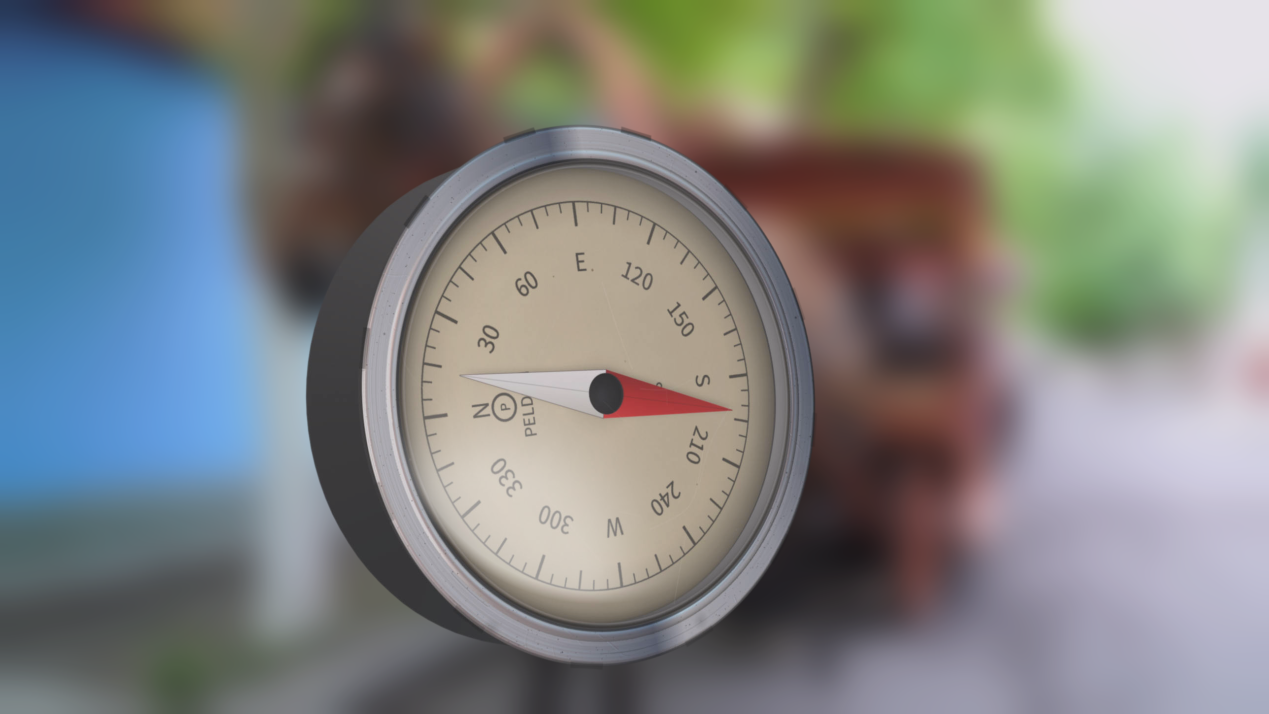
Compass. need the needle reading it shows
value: 192.5 °
